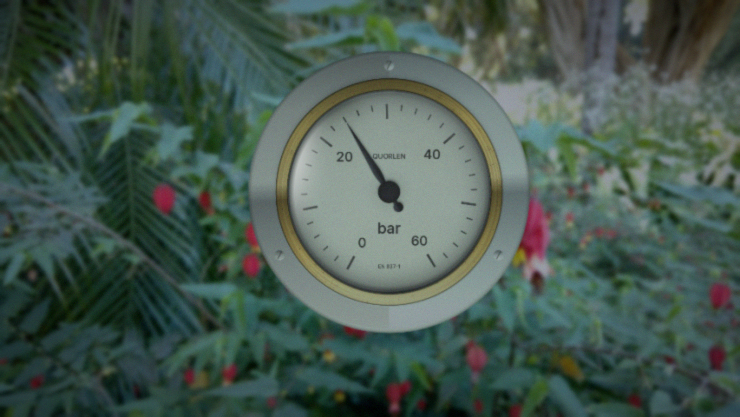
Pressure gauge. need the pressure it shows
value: 24 bar
